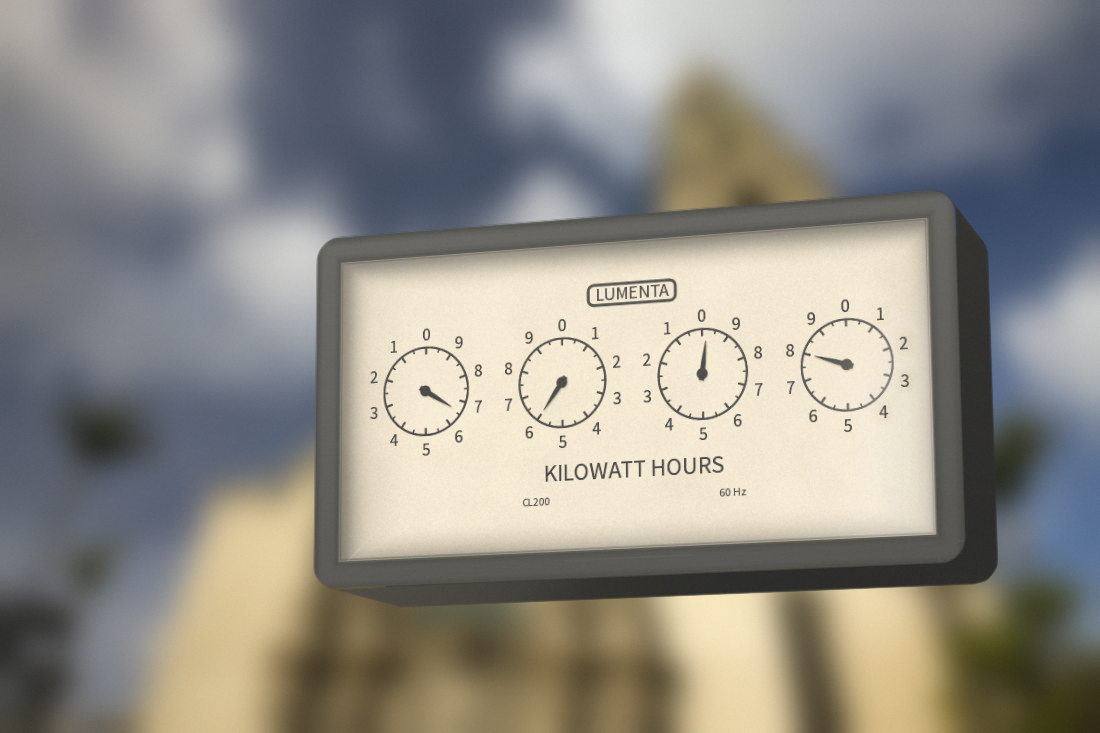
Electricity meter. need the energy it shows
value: 6598 kWh
